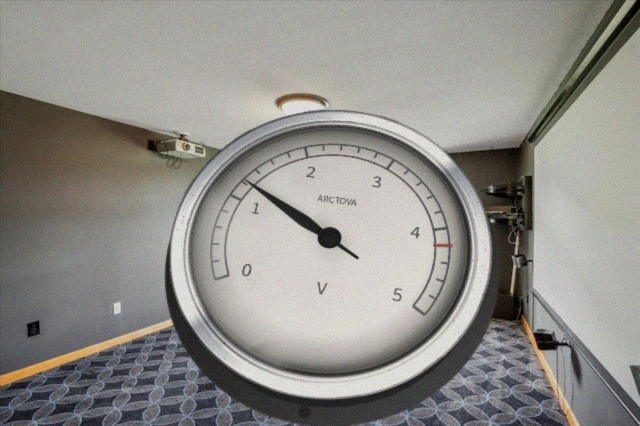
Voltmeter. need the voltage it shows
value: 1.2 V
